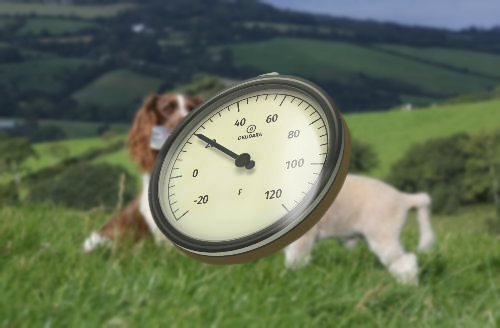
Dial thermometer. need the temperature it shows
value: 20 °F
